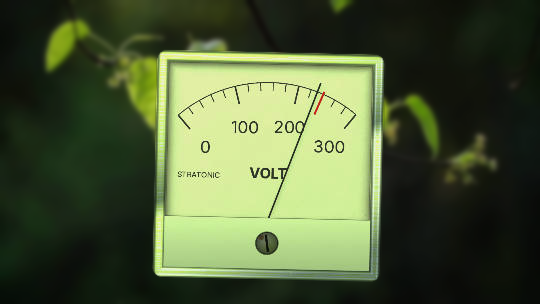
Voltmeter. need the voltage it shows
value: 230 V
